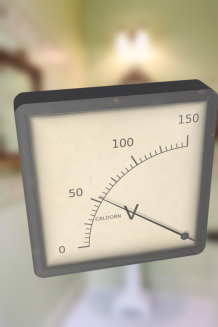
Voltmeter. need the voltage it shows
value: 55 V
